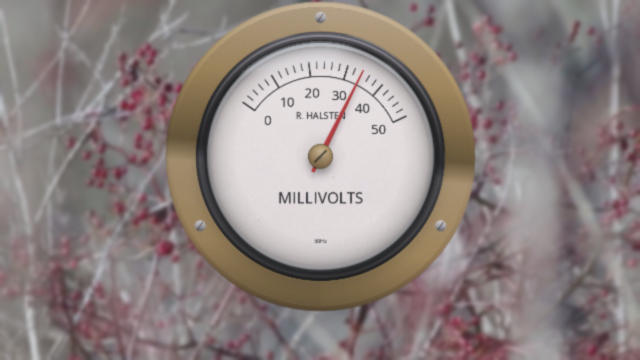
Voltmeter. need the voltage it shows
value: 34 mV
